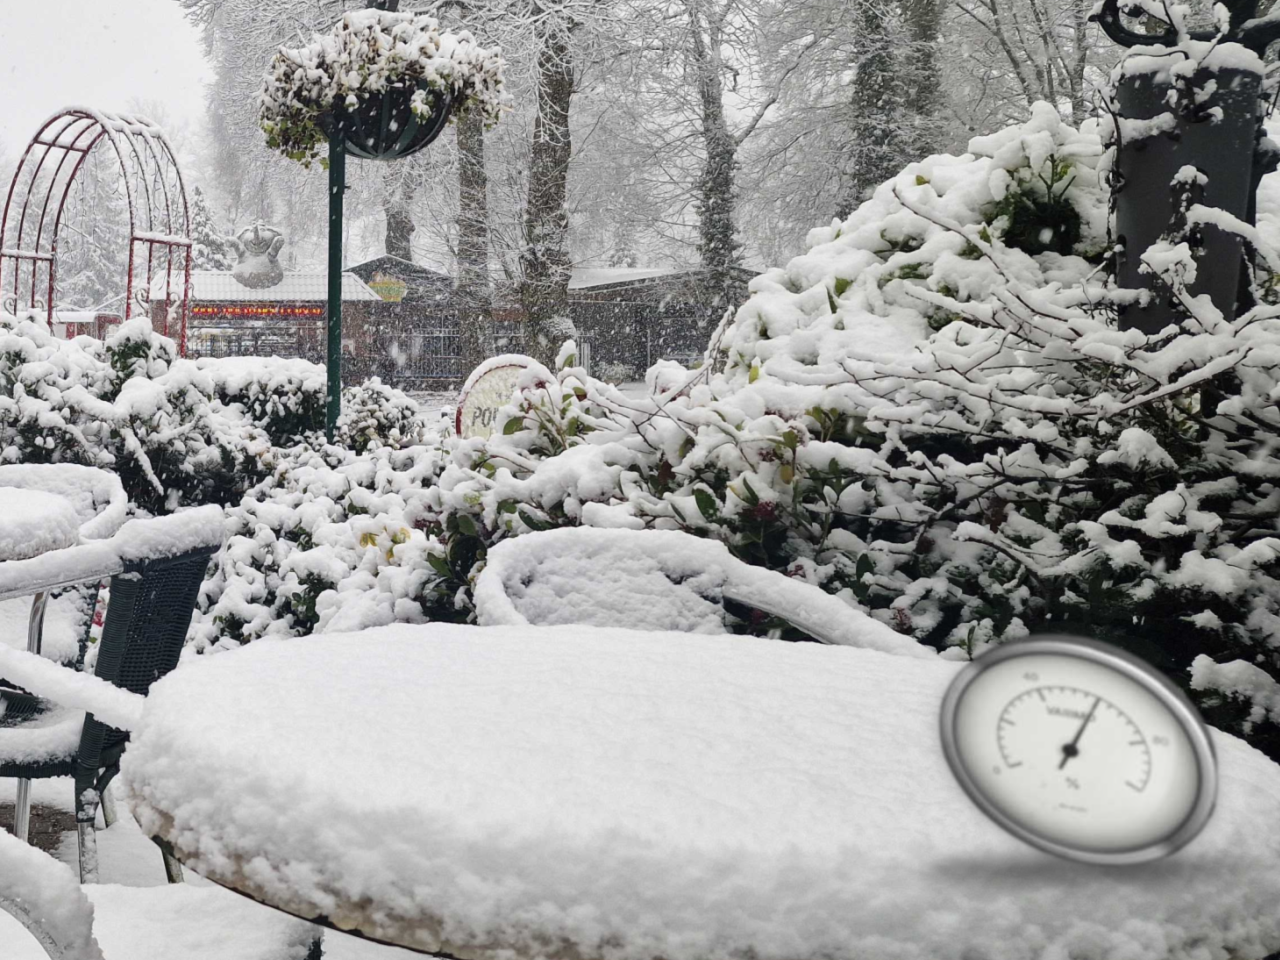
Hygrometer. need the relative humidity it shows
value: 60 %
